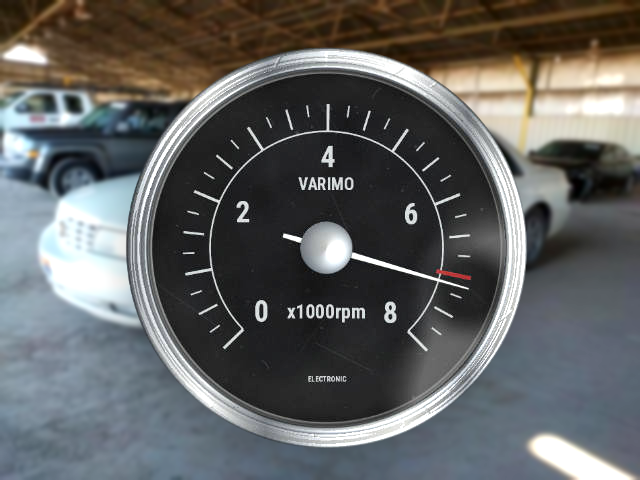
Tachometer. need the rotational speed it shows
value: 7125 rpm
